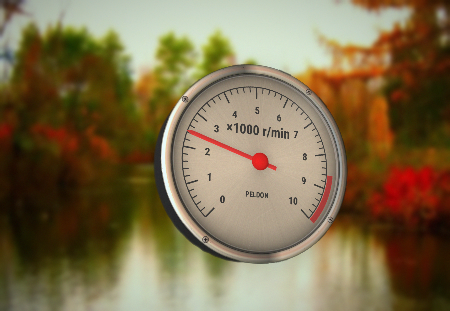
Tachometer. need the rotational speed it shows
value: 2400 rpm
